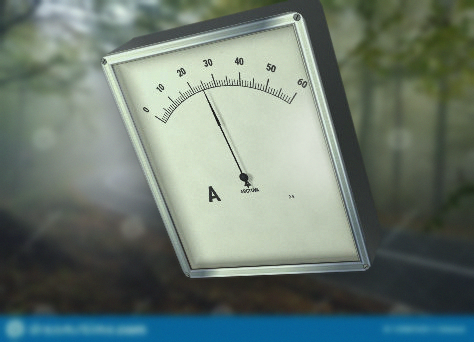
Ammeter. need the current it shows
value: 25 A
